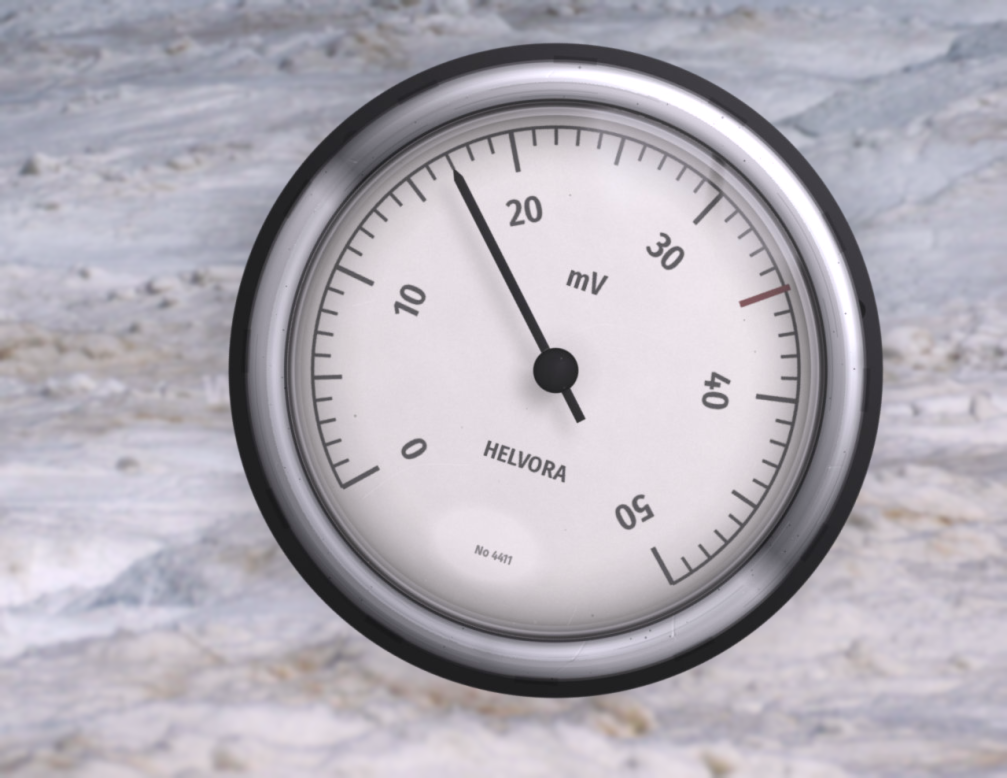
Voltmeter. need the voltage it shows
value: 17 mV
